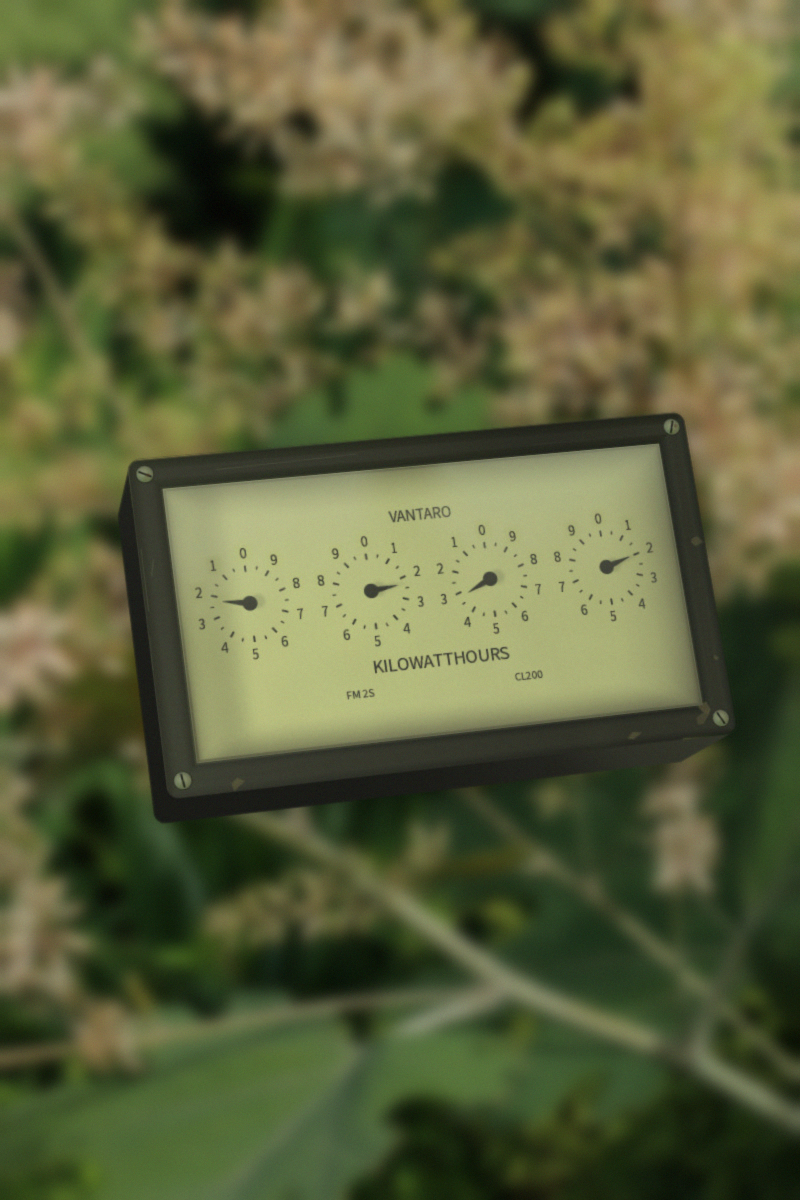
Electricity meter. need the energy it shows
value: 2232 kWh
